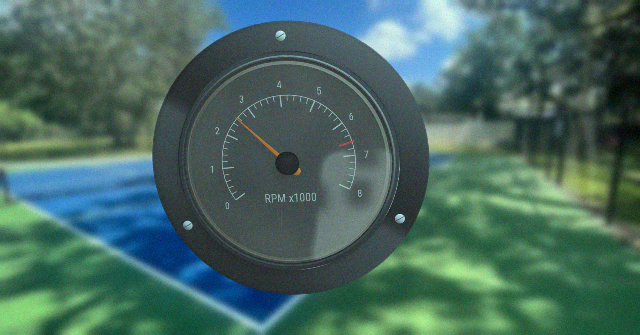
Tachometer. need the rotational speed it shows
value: 2600 rpm
